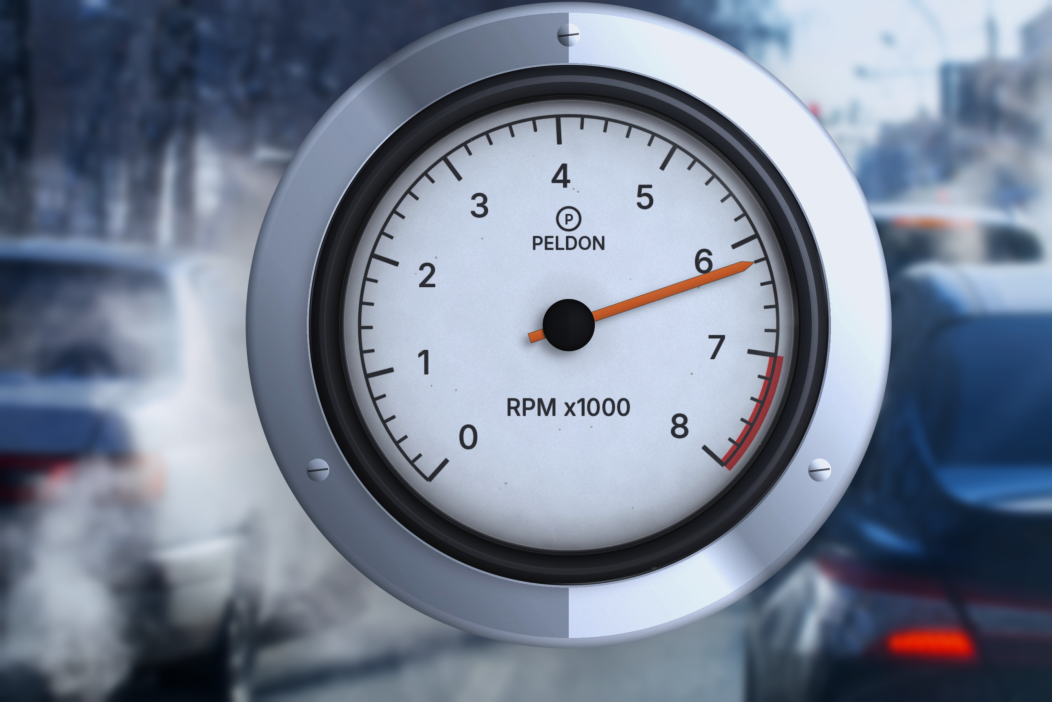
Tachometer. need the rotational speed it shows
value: 6200 rpm
